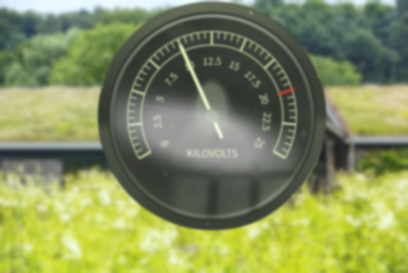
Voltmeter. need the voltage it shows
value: 10 kV
